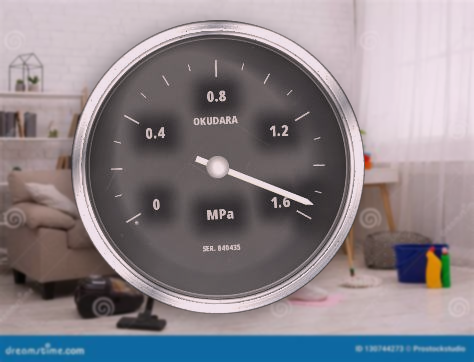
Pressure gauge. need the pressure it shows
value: 1.55 MPa
